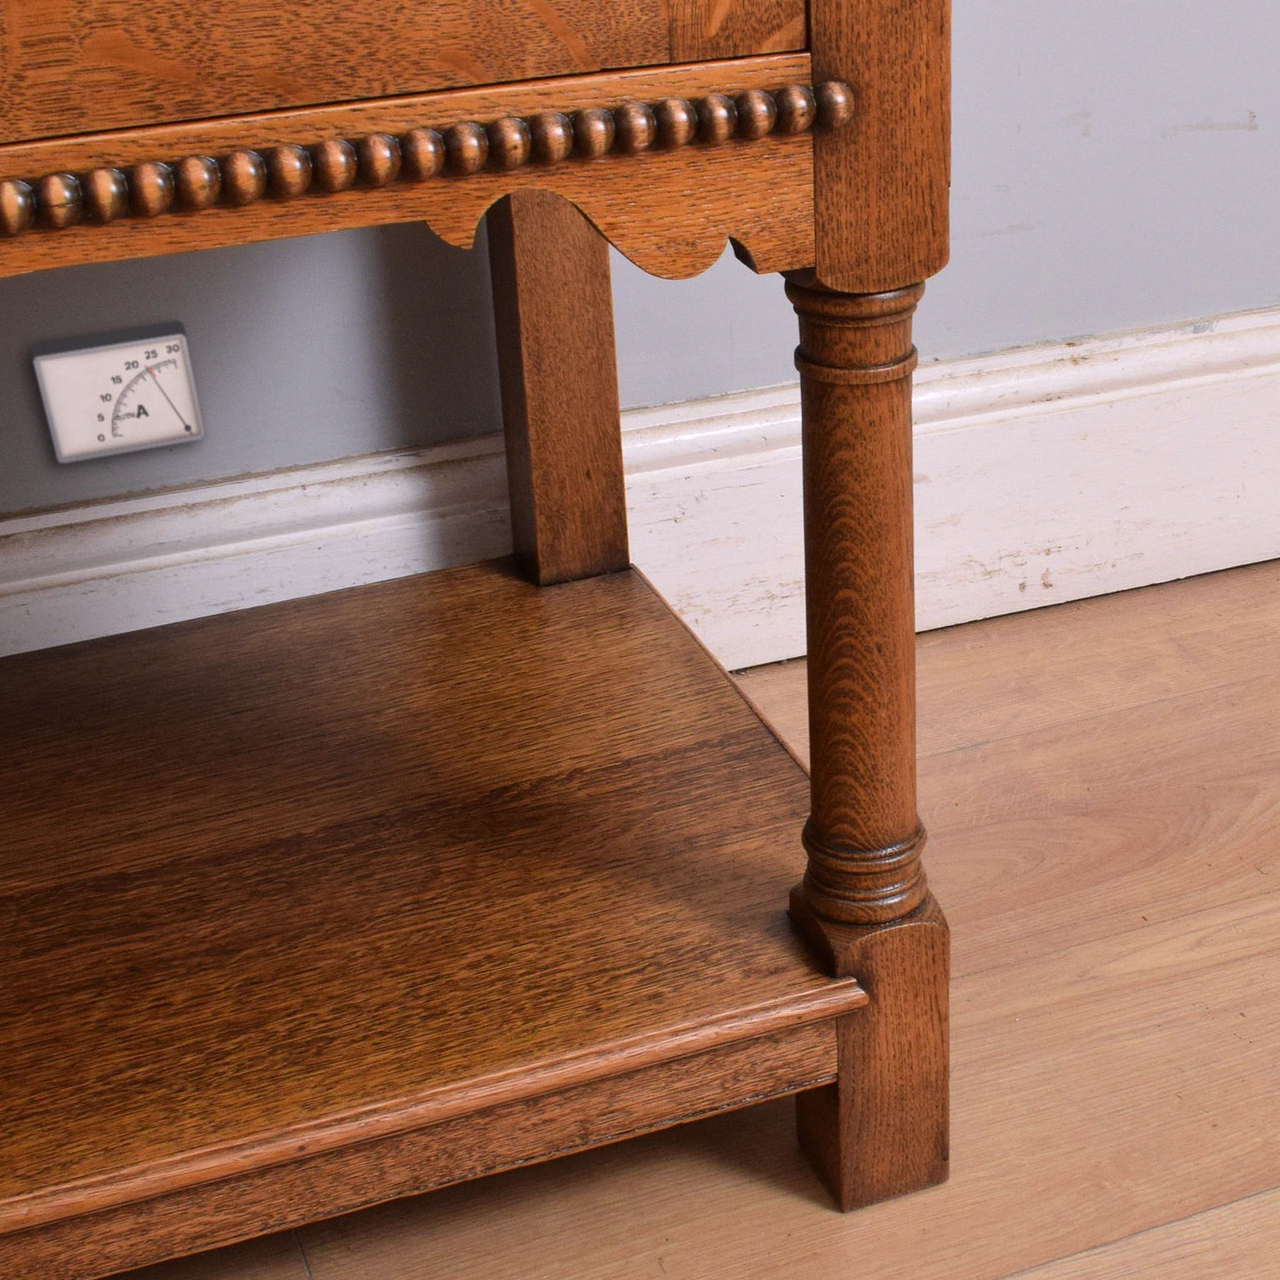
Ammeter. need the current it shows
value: 22.5 A
